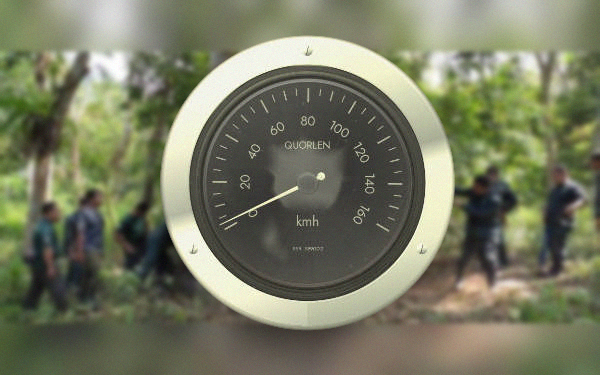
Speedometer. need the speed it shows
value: 2.5 km/h
